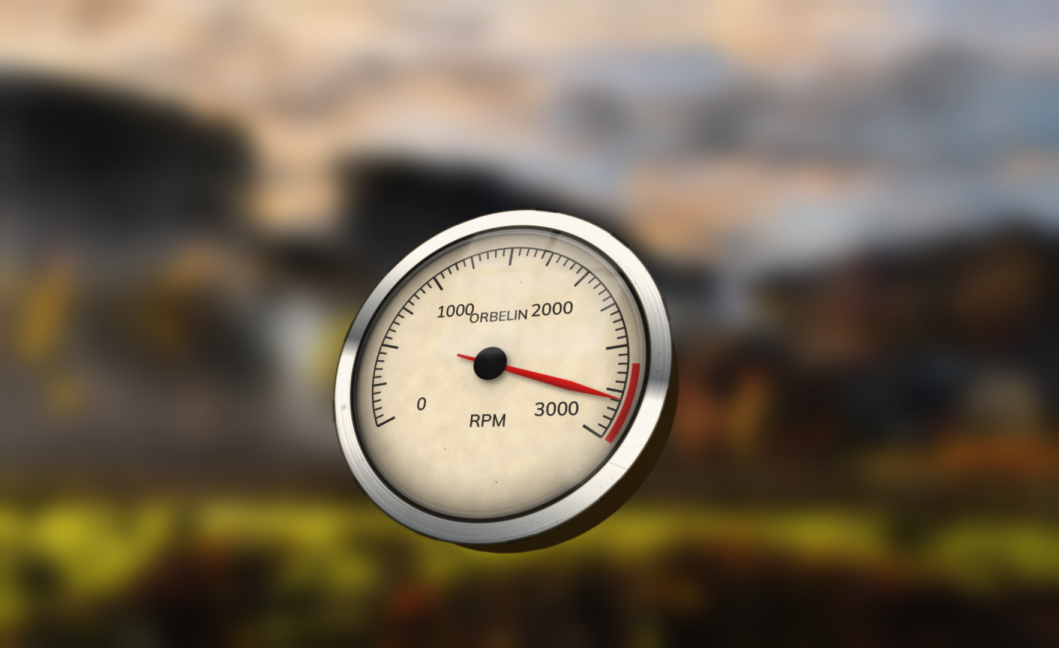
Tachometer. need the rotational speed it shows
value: 2800 rpm
